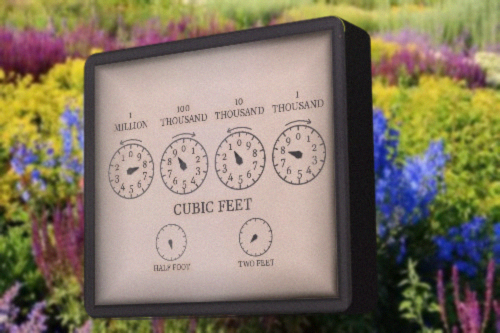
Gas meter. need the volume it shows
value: 790800 ft³
